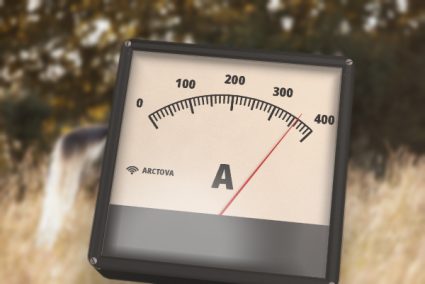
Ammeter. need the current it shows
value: 360 A
